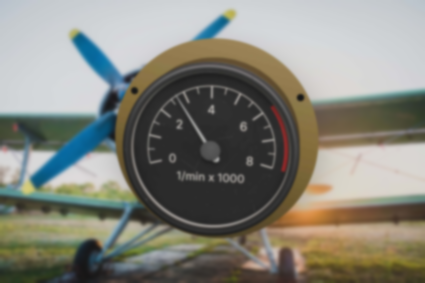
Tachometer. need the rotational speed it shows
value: 2750 rpm
